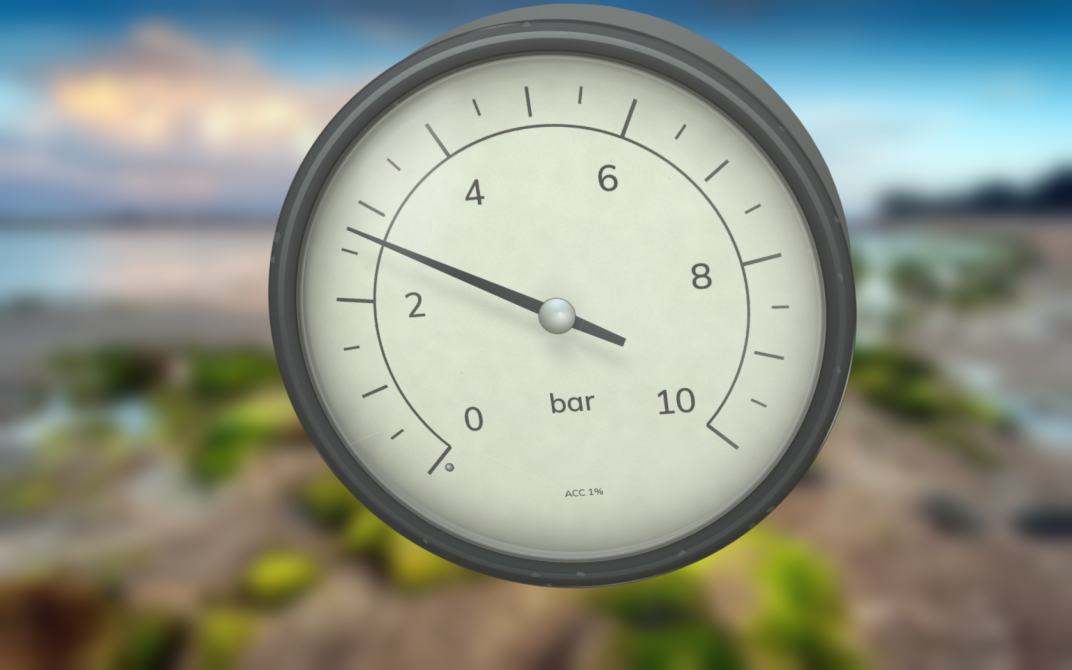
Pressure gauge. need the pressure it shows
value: 2.75 bar
